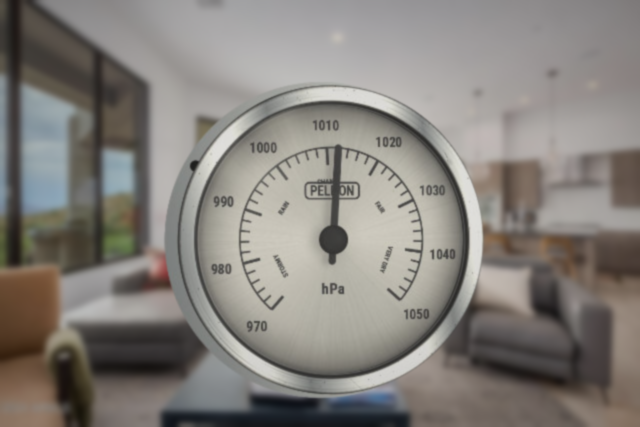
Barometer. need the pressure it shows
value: 1012 hPa
